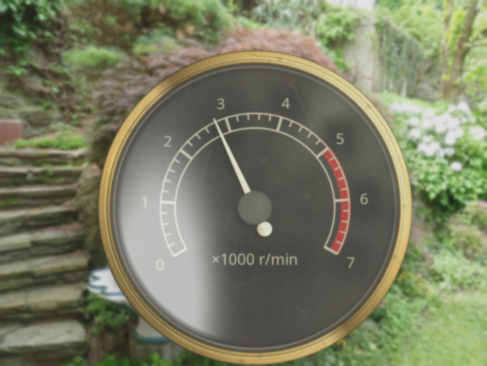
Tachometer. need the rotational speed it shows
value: 2800 rpm
